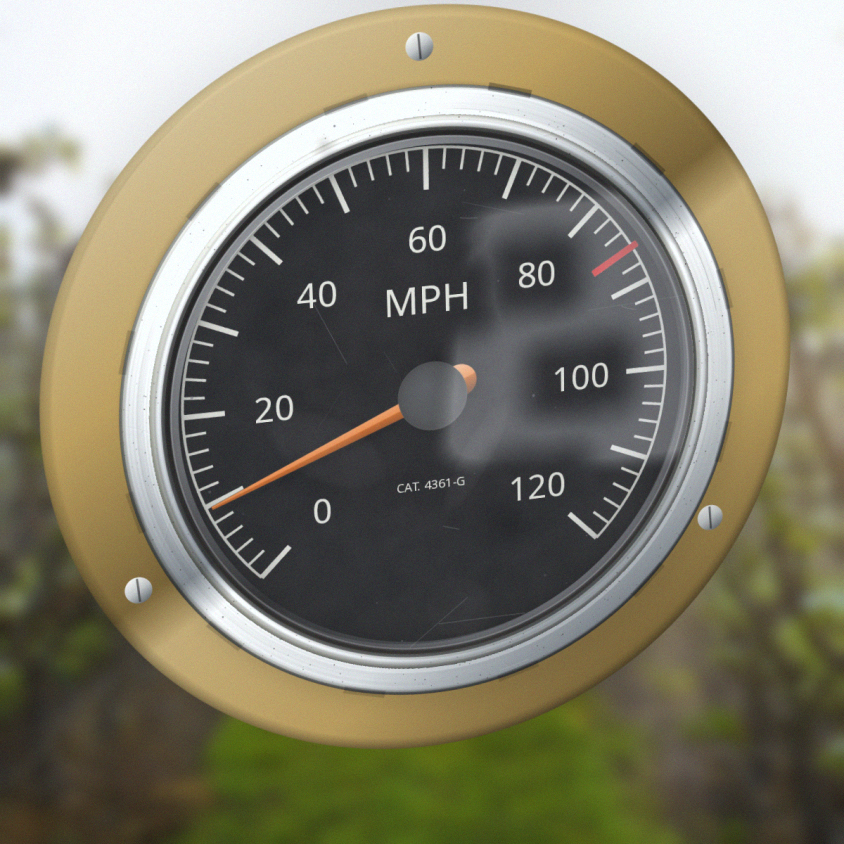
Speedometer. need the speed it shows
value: 10 mph
